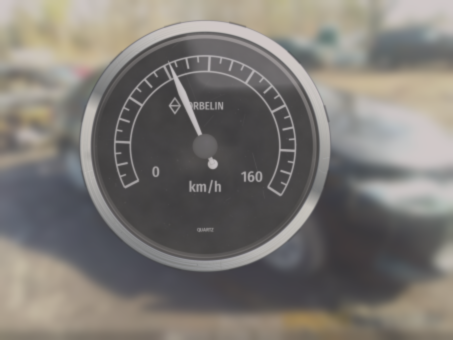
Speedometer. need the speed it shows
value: 62.5 km/h
